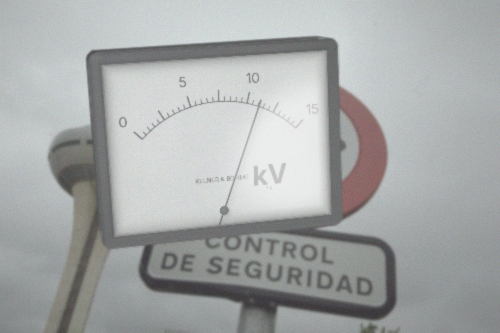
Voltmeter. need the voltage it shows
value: 11 kV
